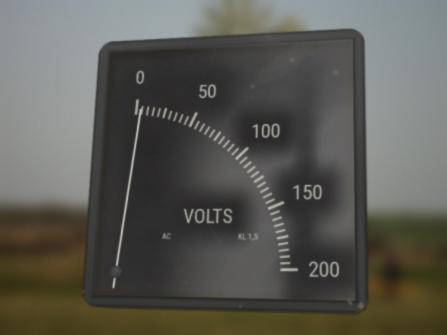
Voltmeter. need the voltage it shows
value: 5 V
